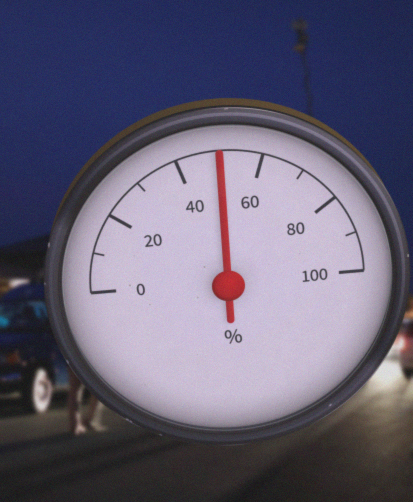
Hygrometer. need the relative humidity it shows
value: 50 %
